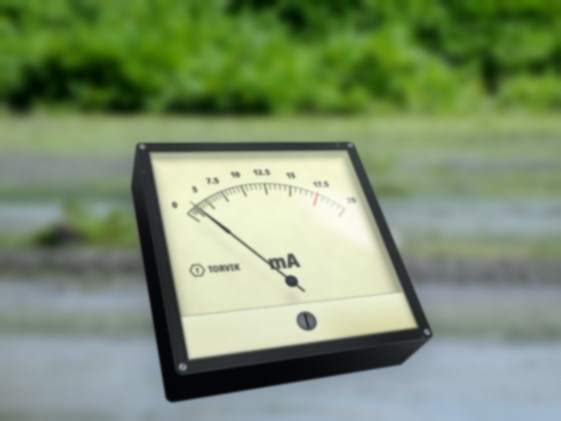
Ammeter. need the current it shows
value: 2.5 mA
